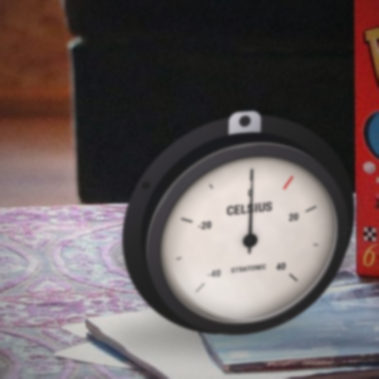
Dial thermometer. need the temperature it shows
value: 0 °C
